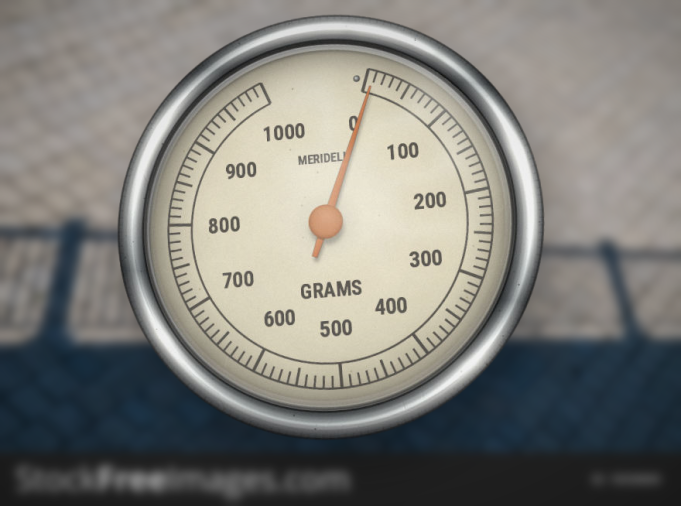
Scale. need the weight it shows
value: 10 g
